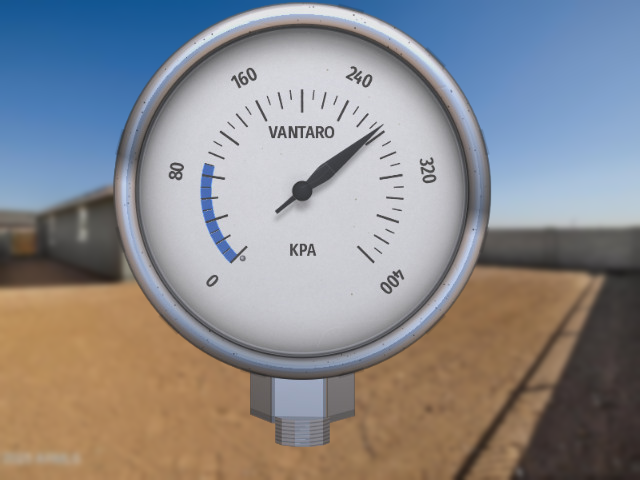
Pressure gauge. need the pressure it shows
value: 275 kPa
